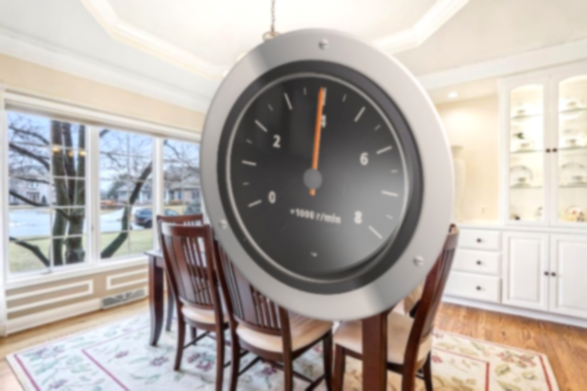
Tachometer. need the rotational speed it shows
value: 4000 rpm
